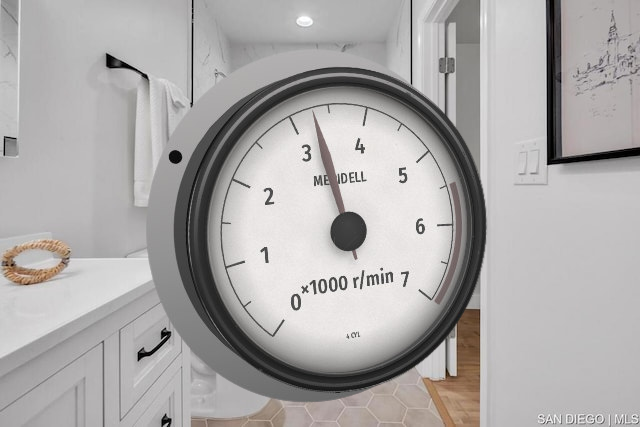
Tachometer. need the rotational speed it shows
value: 3250 rpm
